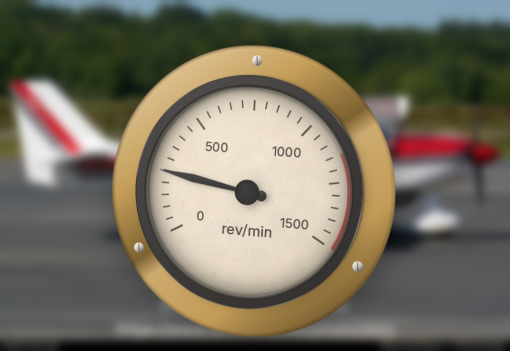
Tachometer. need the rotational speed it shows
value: 250 rpm
